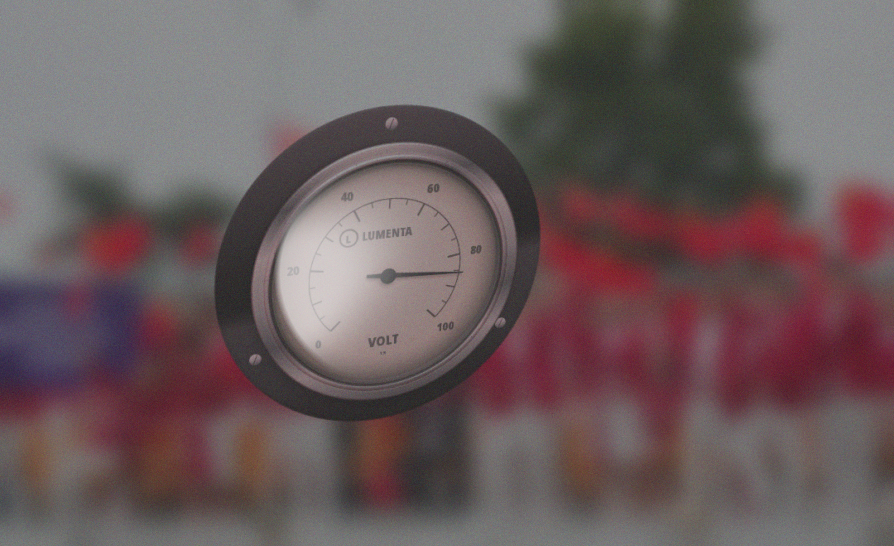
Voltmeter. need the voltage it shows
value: 85 V
